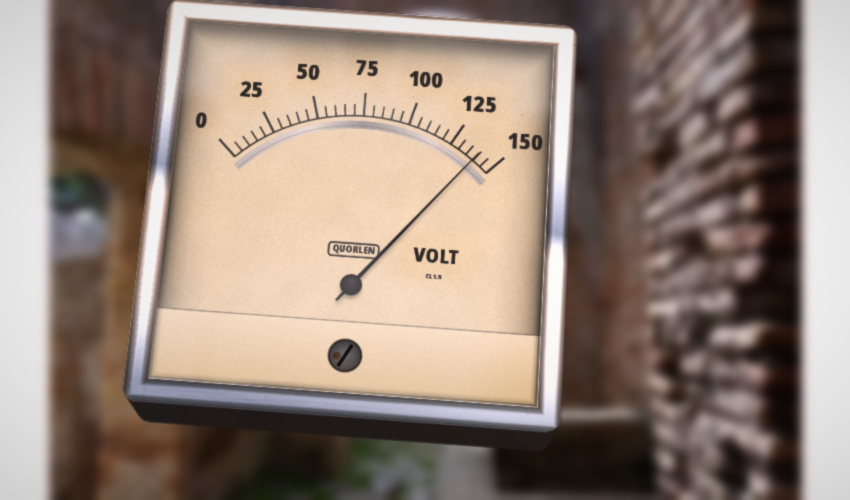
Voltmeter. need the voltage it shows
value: 140 V
